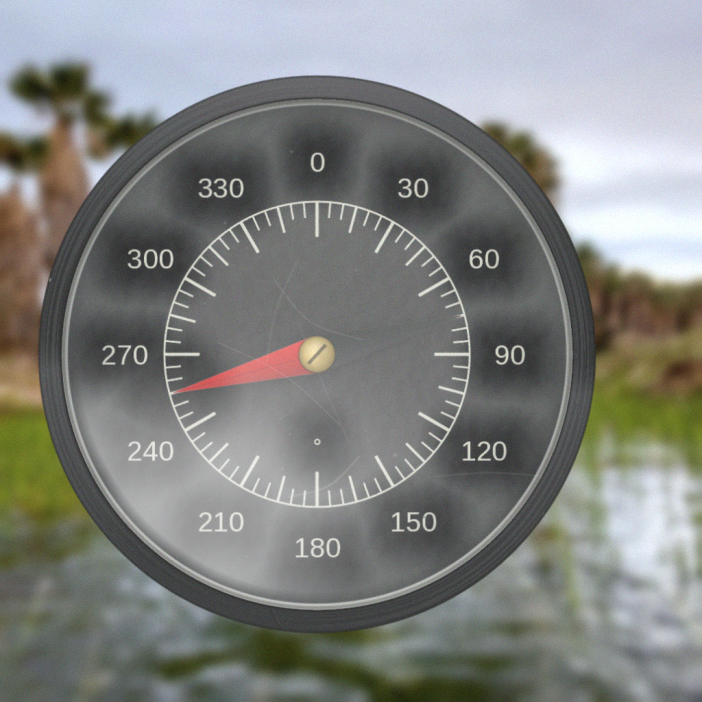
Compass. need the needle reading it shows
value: 255 °
